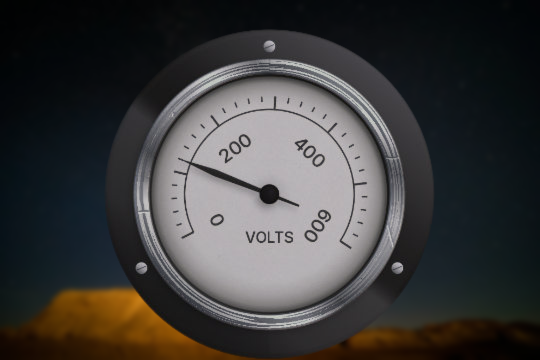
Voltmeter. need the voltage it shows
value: 120 V
